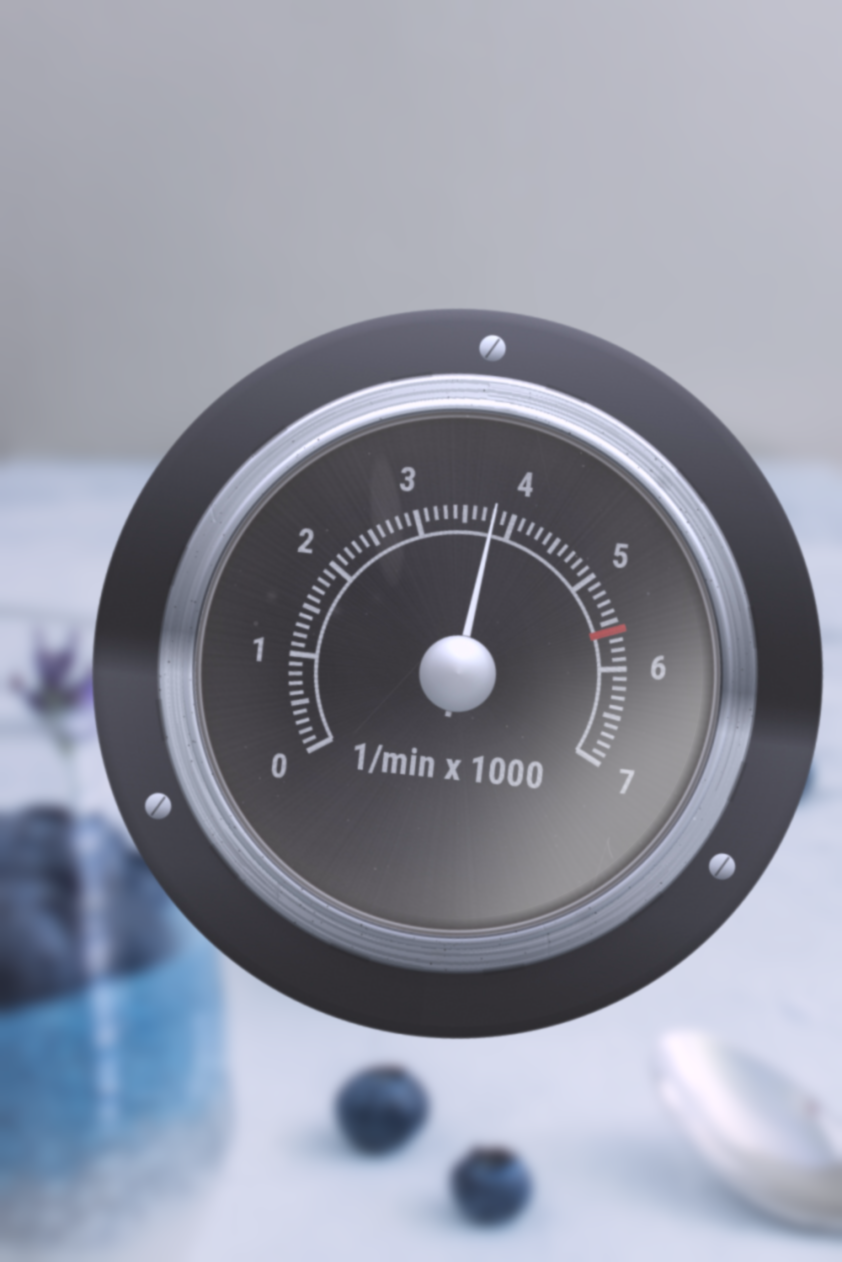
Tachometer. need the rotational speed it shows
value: 3800 rpm
